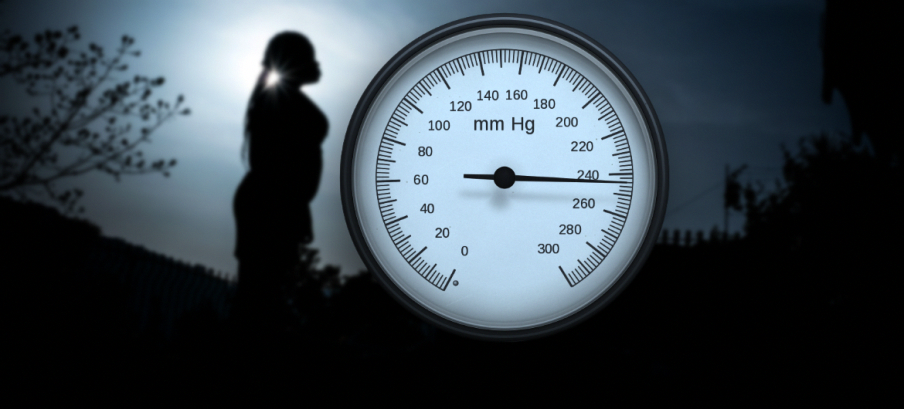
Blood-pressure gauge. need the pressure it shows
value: 244 mmHg
